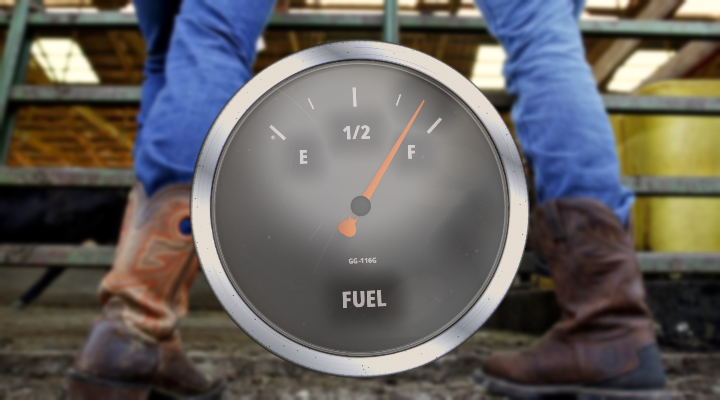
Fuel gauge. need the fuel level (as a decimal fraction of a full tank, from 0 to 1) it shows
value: 0.875
